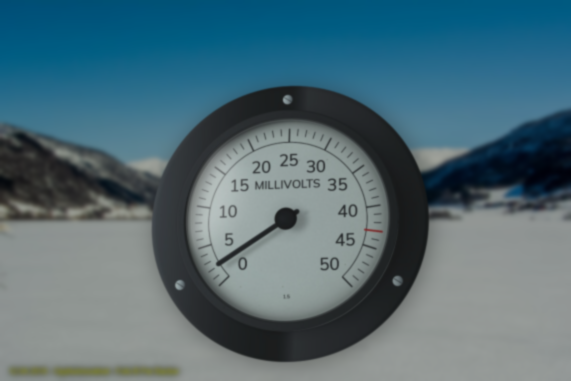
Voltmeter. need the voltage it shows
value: 2 mV
